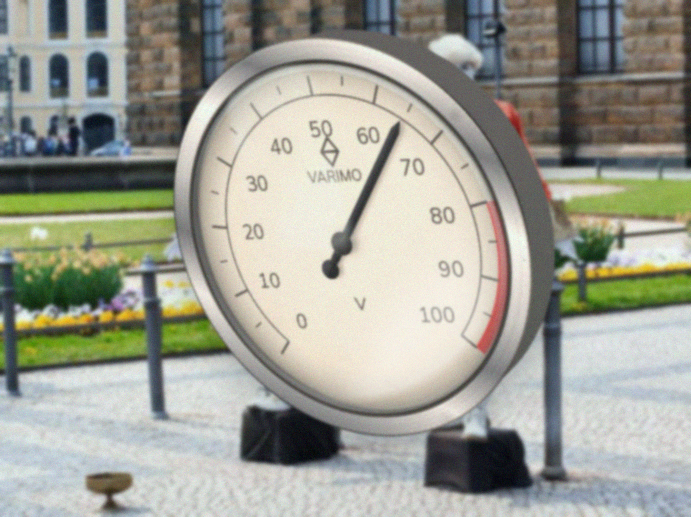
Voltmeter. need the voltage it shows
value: 65 V
